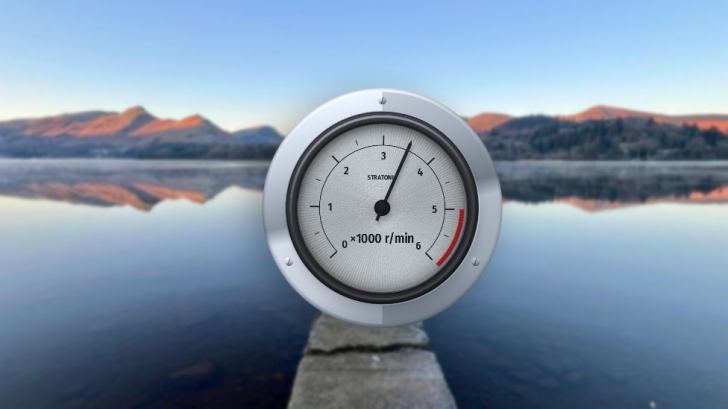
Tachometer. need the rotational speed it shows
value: 3500 rpm
